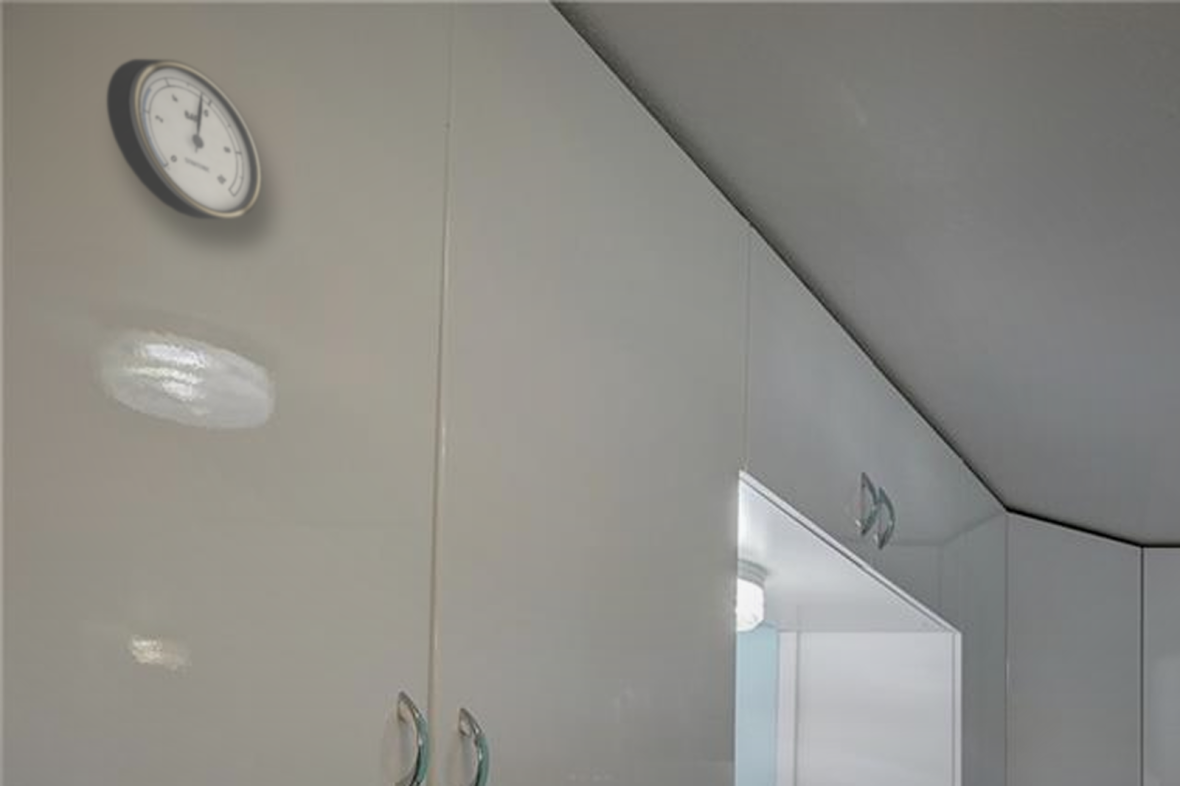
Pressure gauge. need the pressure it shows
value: 5.5 bar
